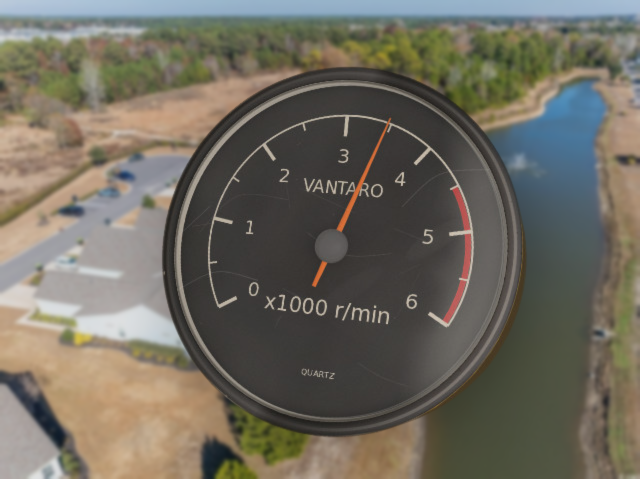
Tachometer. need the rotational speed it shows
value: 3500 rpm
